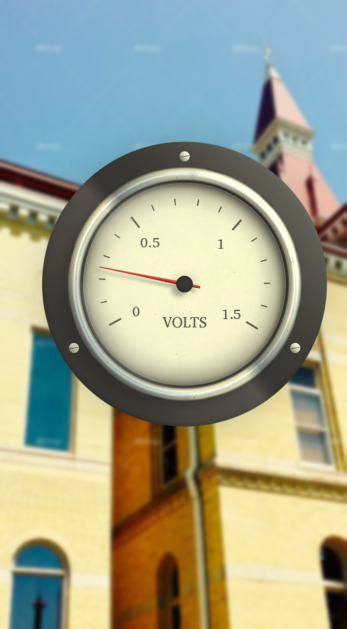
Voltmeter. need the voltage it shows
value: 0.25 V
